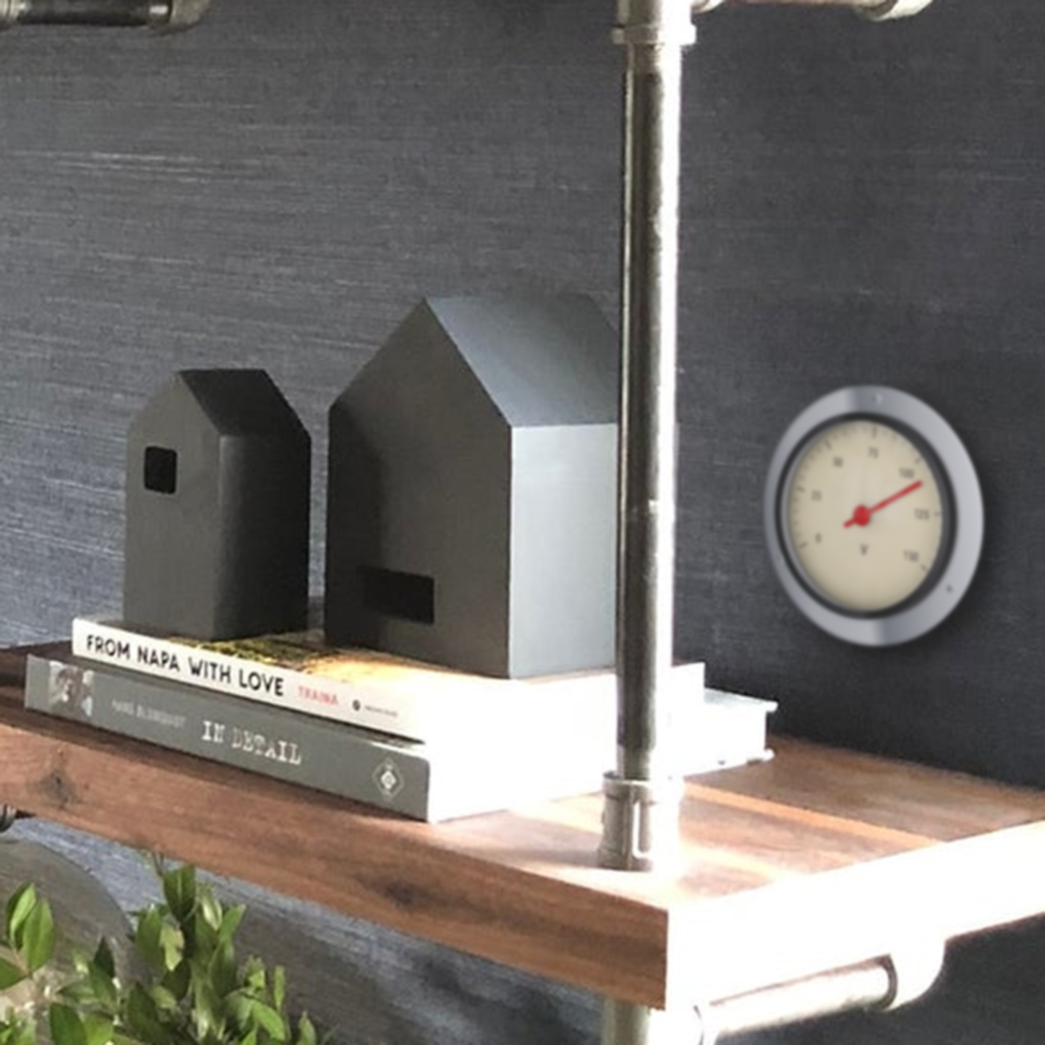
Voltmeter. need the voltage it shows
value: 110 V
